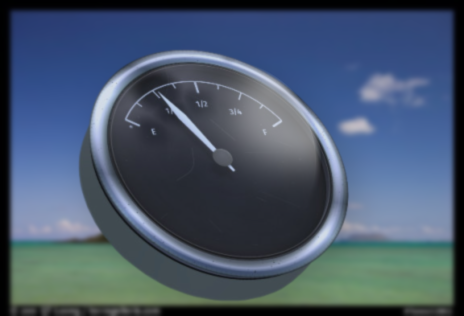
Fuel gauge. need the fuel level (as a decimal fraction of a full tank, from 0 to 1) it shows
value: 0.25
